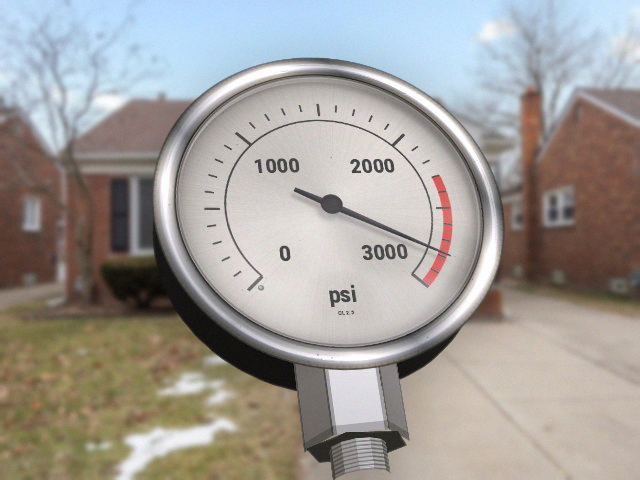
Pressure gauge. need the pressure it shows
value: 2800 psi
